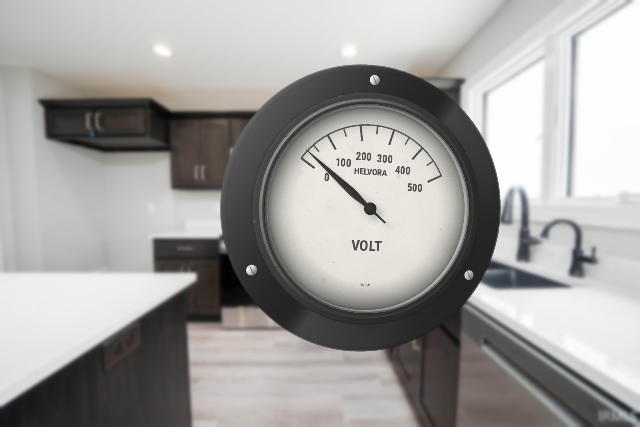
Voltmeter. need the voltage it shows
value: 25 V
